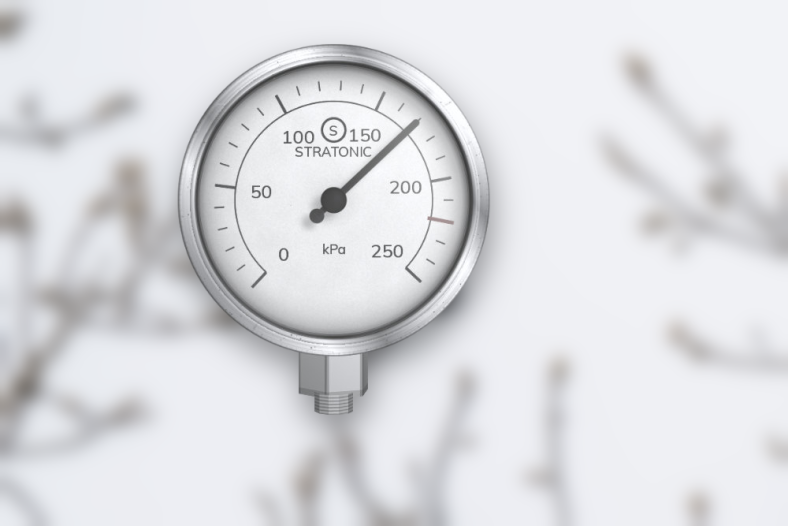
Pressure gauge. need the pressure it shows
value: 170 kPa
